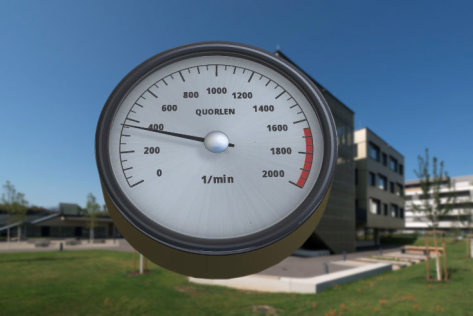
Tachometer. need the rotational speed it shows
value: 350 rpm
